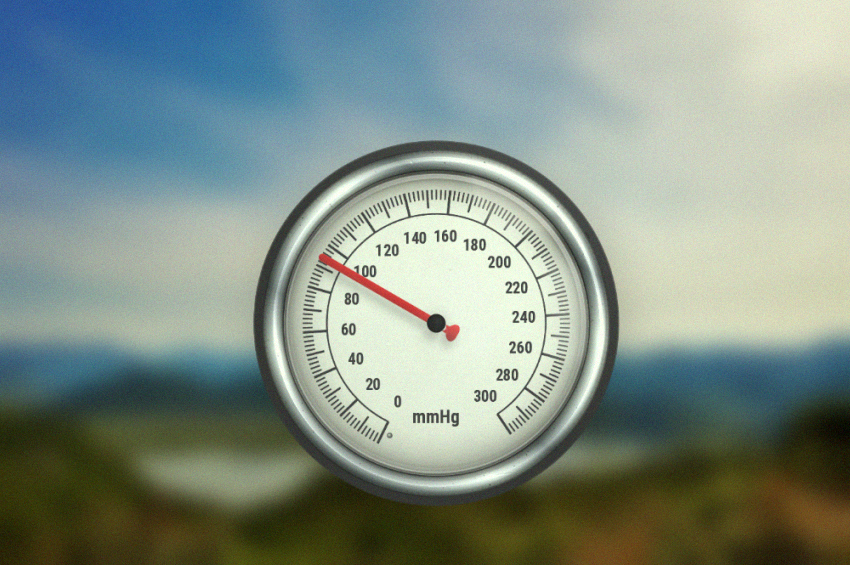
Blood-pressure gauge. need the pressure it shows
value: 94 mmHg
